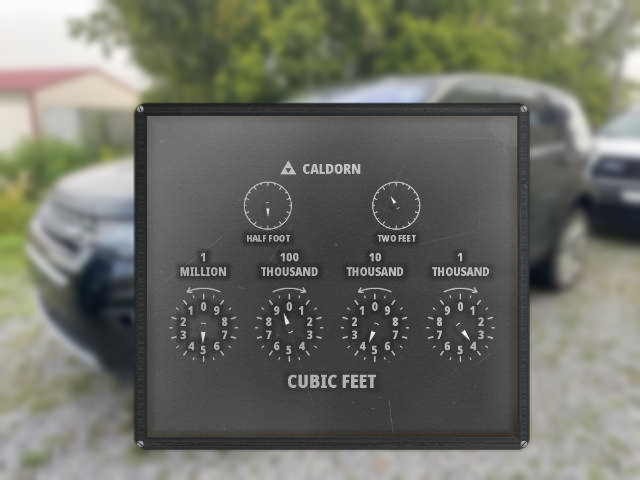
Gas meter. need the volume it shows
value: 494400 ft³
